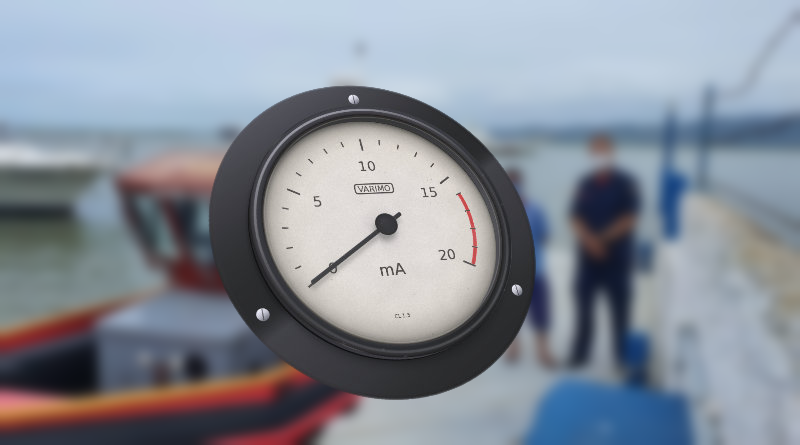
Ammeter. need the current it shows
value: 0 mA
